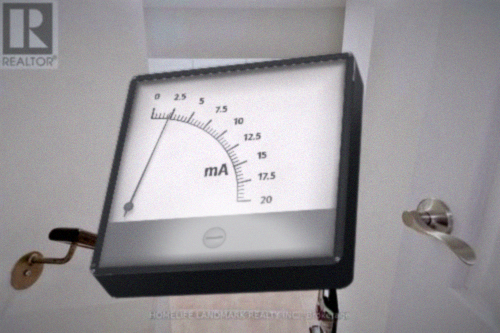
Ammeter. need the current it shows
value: 2.5 mA
